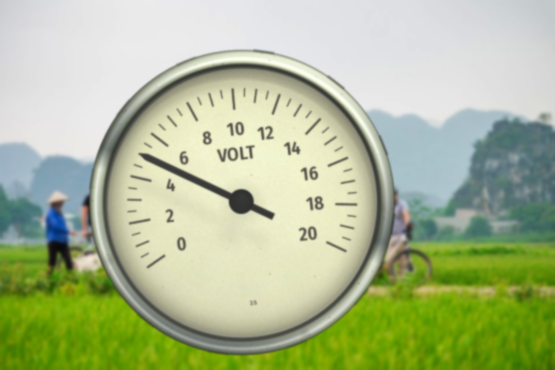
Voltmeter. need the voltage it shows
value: 5 V
